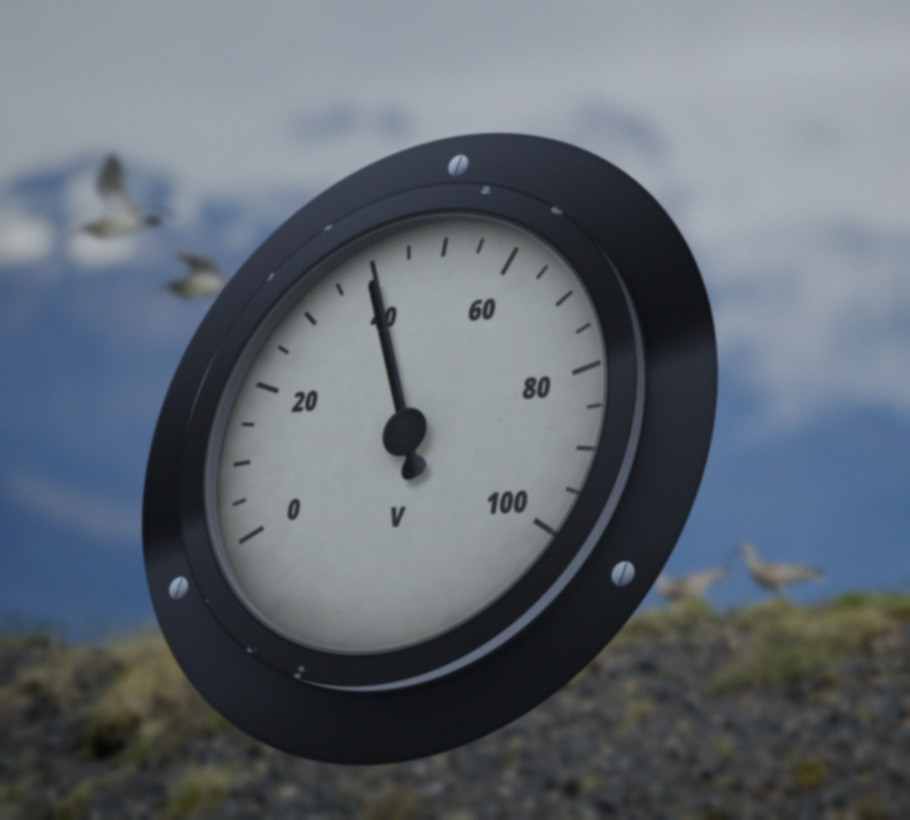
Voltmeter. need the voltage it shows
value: 40 V
